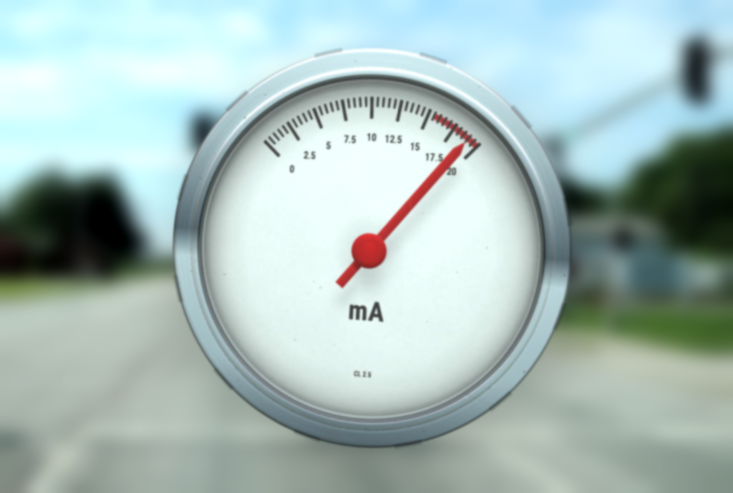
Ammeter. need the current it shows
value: 19 mA
